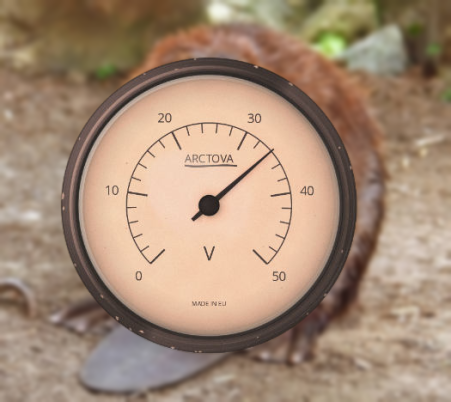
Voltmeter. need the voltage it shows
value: 34 V
